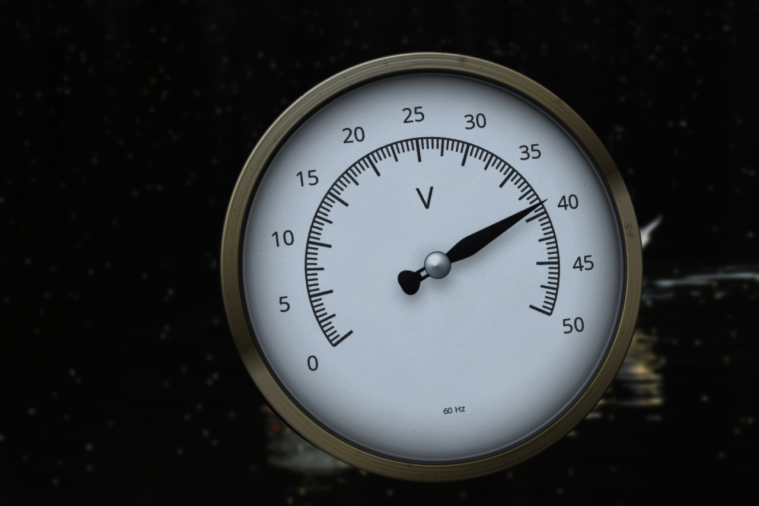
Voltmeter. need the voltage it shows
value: 39 V
